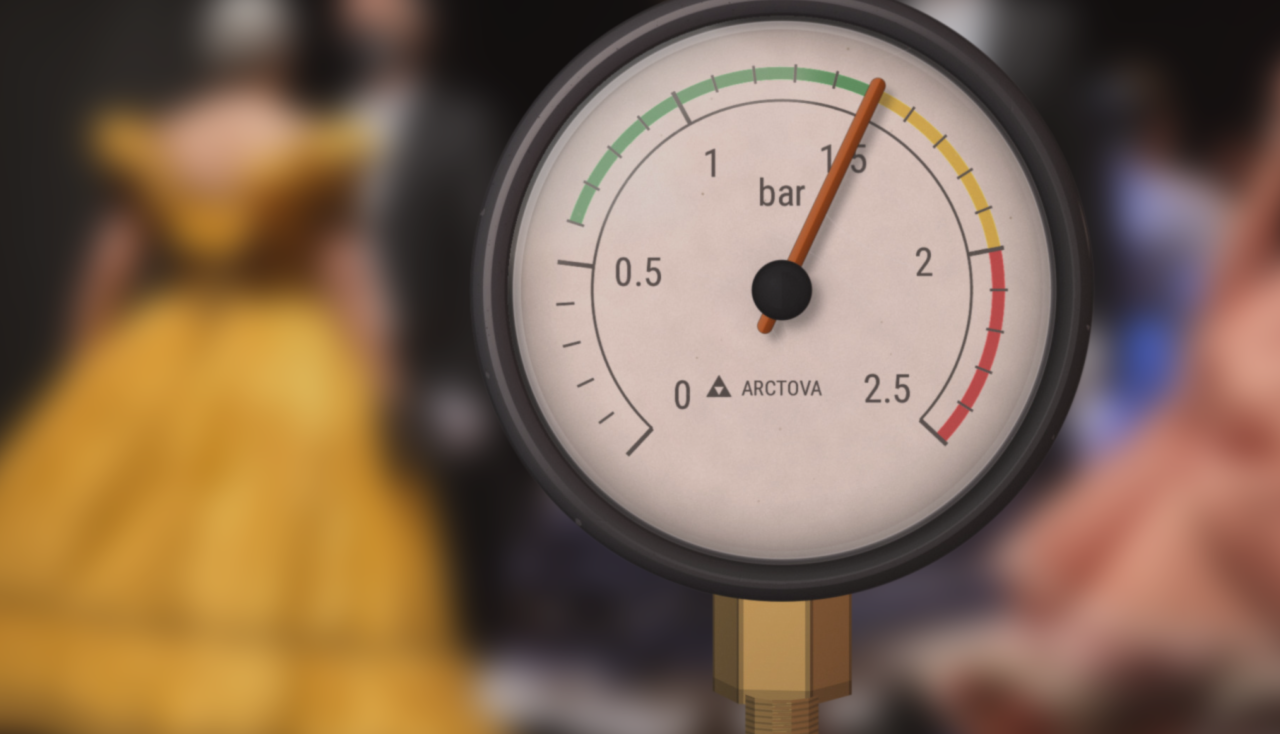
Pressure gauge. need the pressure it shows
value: 1.5 bar
